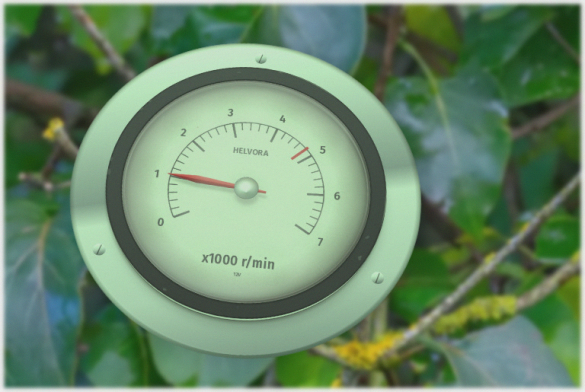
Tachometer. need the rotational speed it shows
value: 1000 rpm
